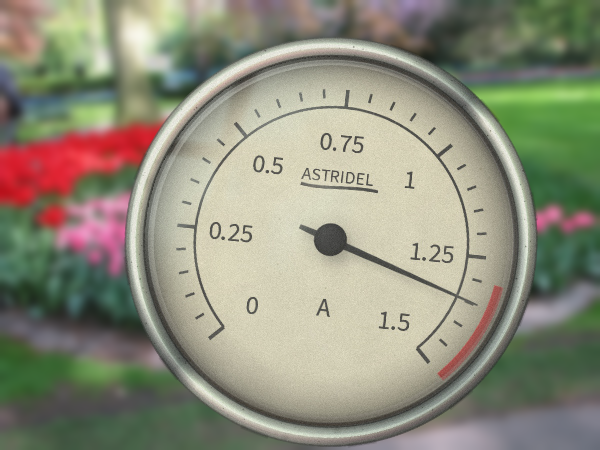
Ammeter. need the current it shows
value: 1.35 A
